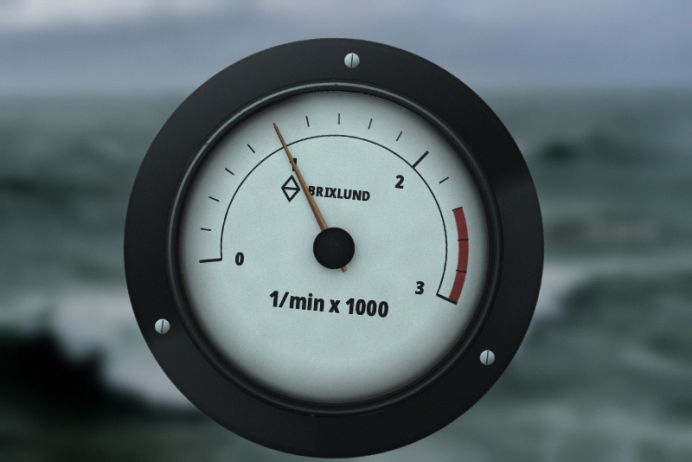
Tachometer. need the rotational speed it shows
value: 1000 rpm
